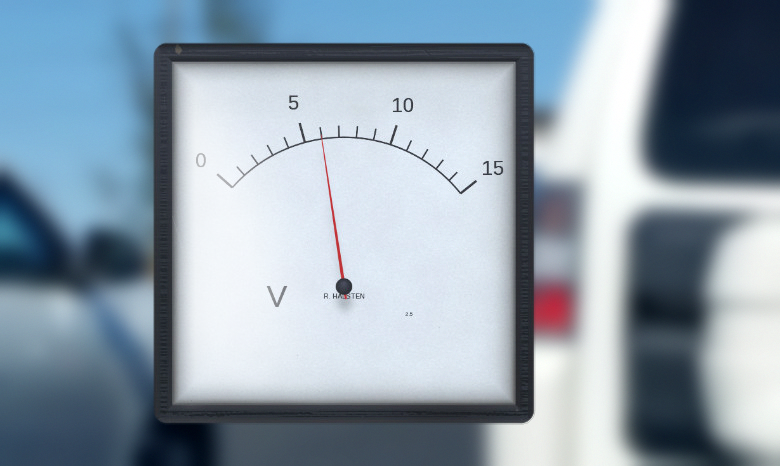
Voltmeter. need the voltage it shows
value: 6 V
